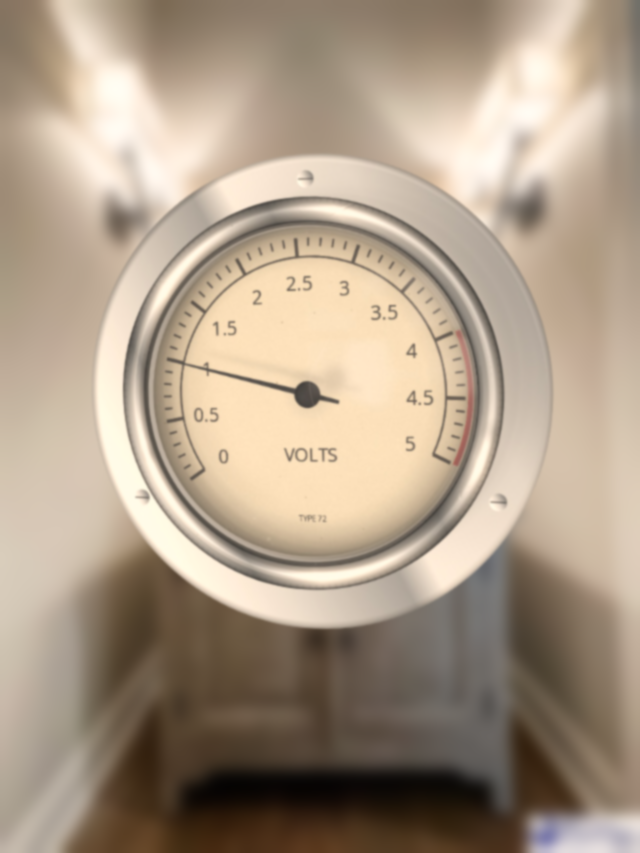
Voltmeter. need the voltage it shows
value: 1 V
